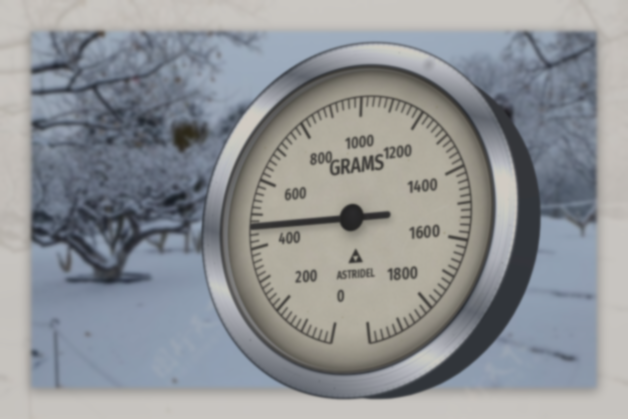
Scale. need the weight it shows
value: 460 g
